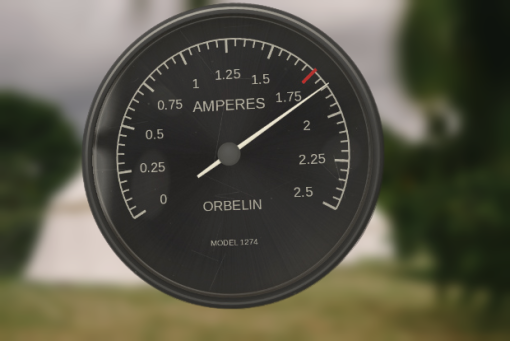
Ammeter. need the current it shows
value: 1.85 A
